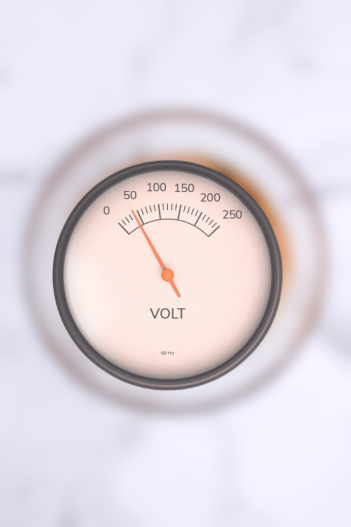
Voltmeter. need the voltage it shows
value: 40 V
